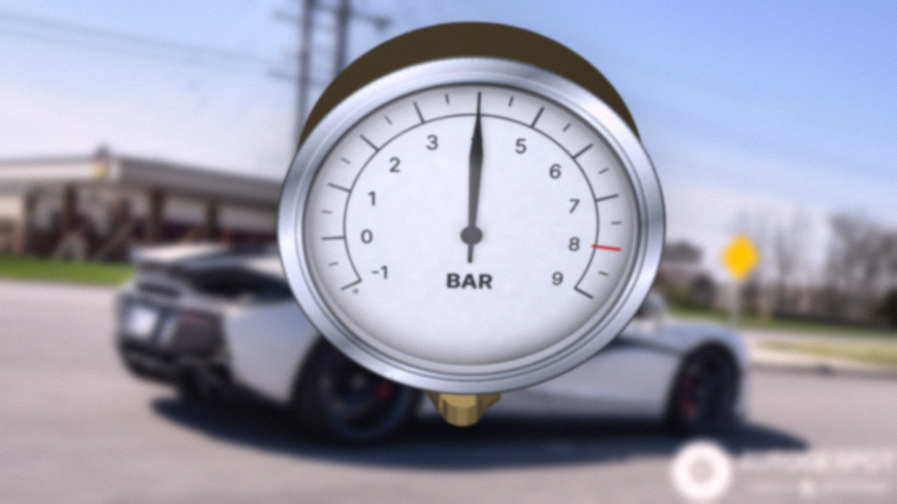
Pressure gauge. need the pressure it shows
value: 4 bar
